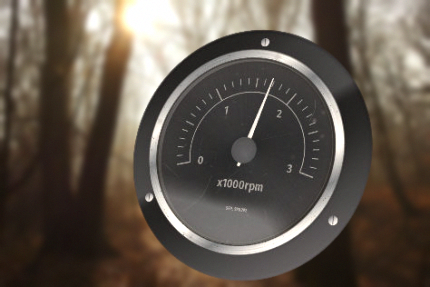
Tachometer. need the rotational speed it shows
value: 1700 rpm
